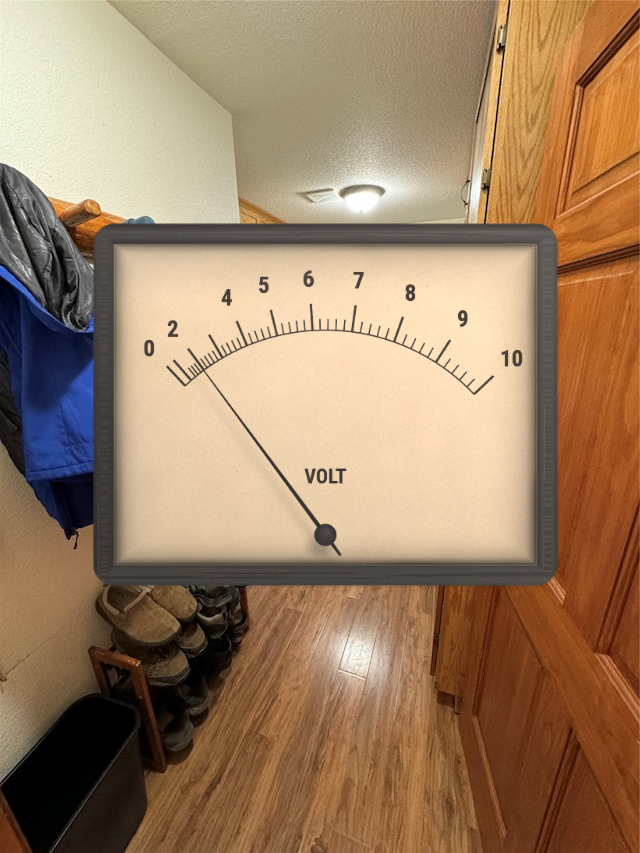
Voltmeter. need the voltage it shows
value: 2 V
